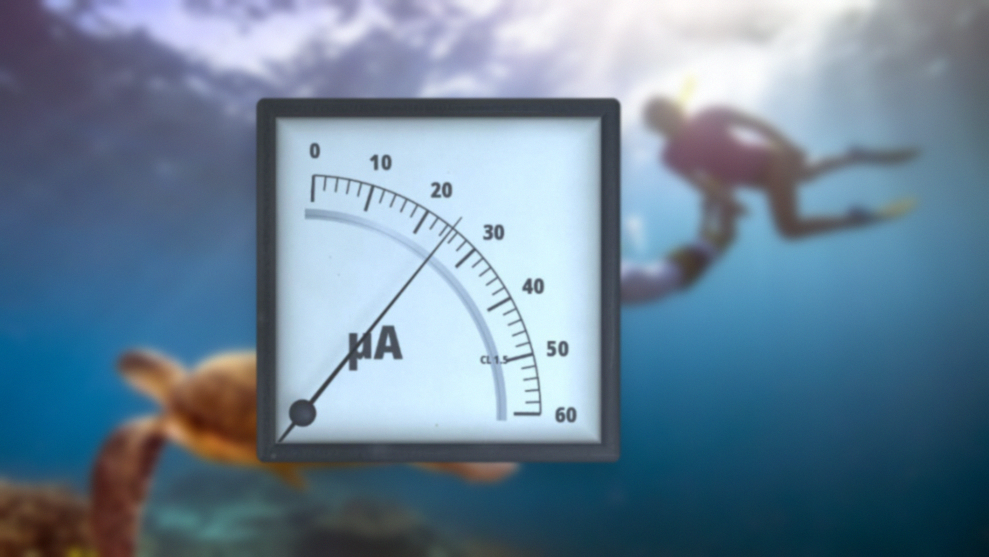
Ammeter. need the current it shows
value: 25 µA
